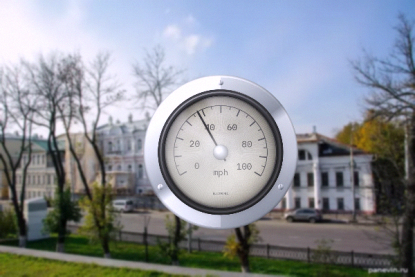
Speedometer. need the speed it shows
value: 37.5 mph
